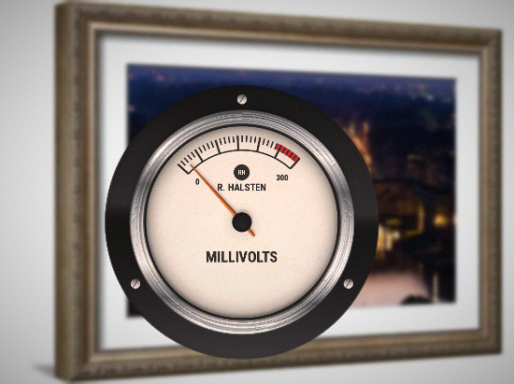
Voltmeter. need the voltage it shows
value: 20 mV
